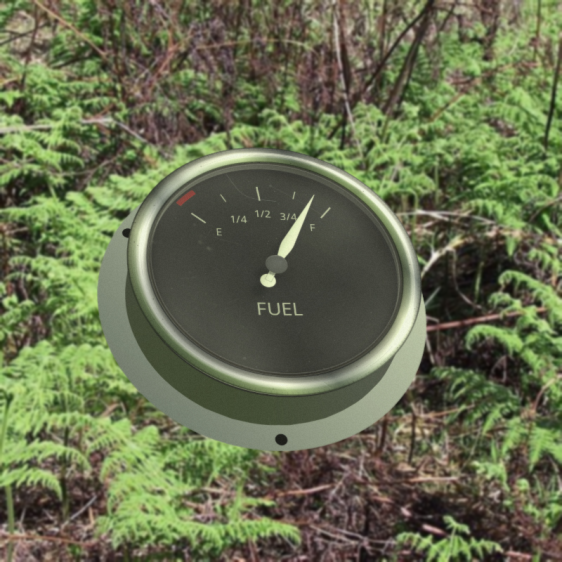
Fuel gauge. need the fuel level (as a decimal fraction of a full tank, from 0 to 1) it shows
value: 0.875
